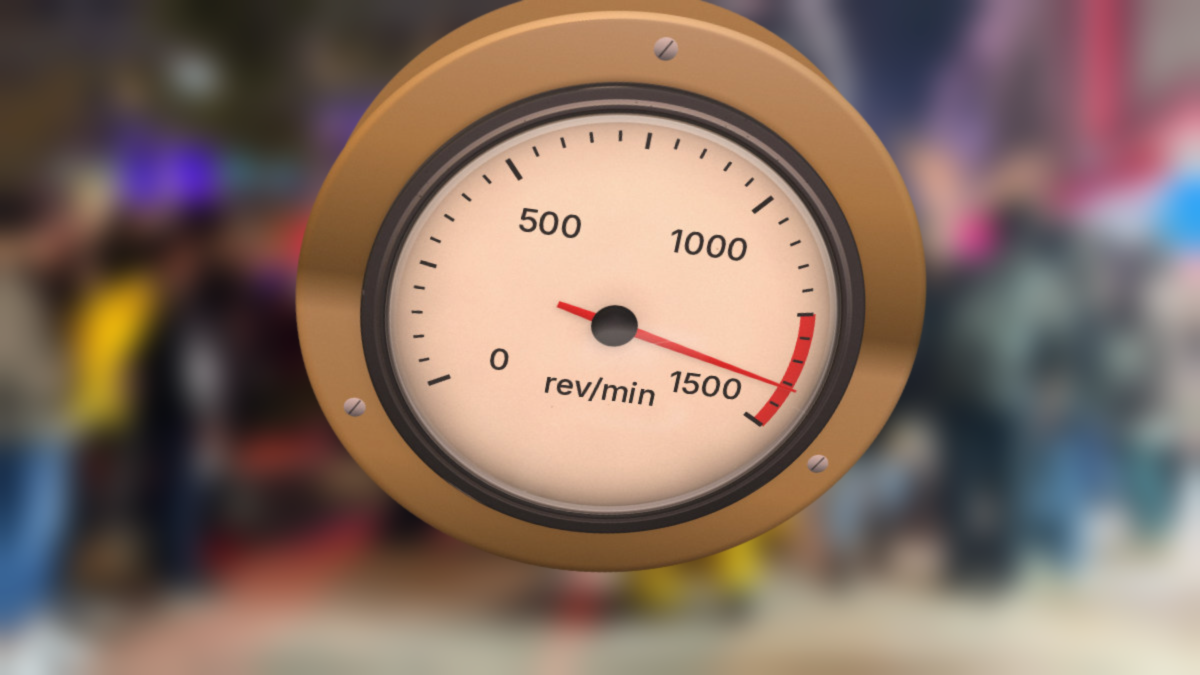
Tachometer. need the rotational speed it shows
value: 1400 rpm
